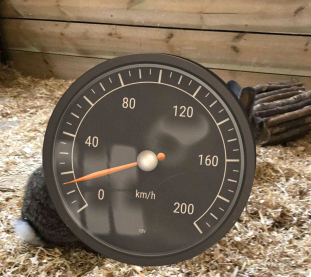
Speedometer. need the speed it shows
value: 15 km/h
